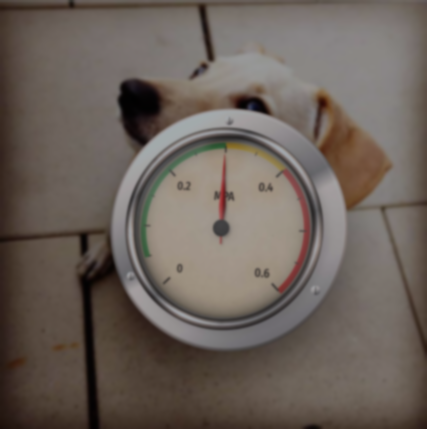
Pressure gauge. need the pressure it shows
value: 0.3 MPa
